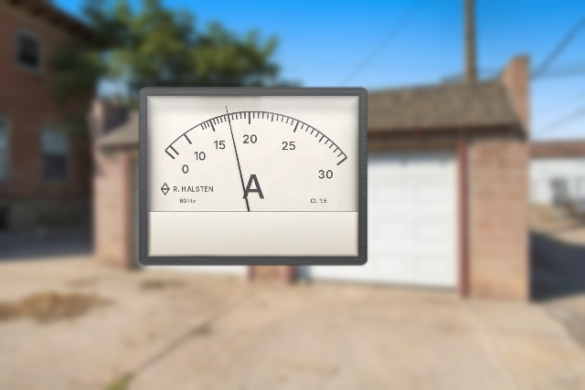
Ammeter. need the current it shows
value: 17.5 A
